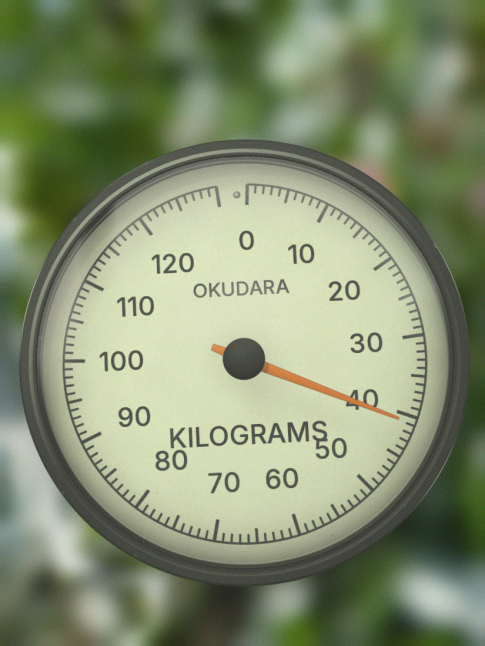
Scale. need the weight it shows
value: 41 kg
